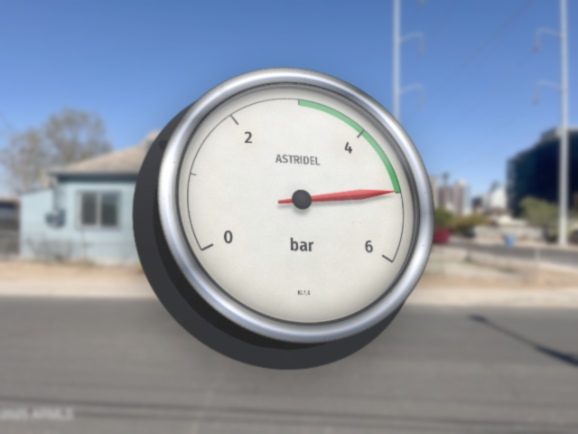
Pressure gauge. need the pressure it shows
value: 5 bar
